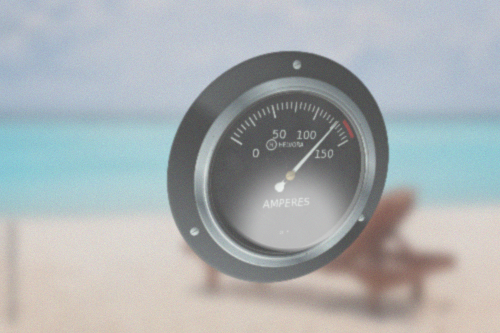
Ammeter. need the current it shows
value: 125 A
